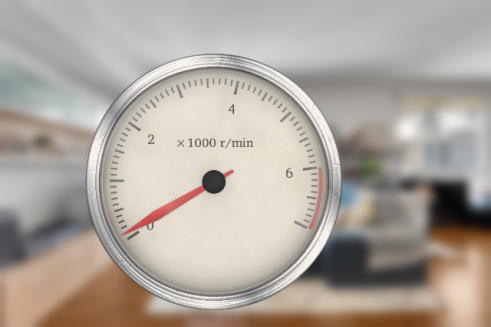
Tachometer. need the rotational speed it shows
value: 100 rpm
